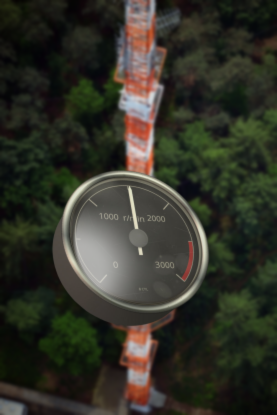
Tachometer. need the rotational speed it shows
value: 1500 rpm
